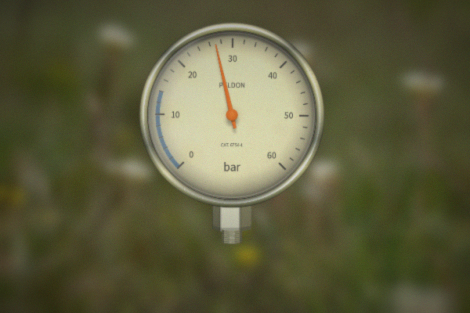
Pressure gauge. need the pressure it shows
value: 27 bar
